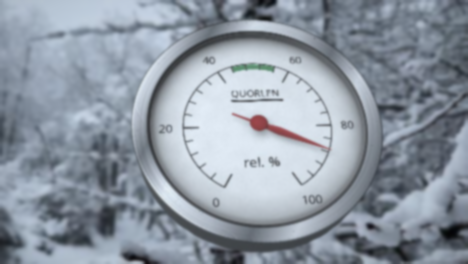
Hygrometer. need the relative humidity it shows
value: 88 %
